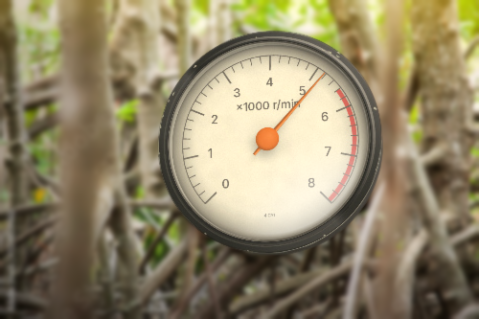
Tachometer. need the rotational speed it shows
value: 5200 rpm
